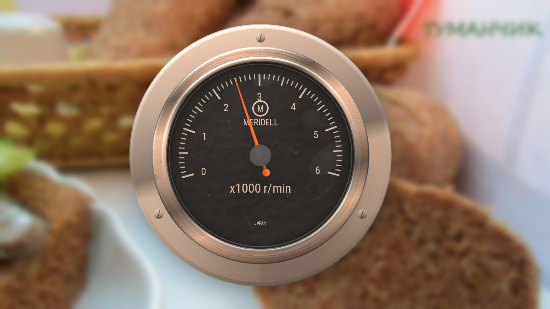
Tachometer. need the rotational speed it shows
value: 2500 rpm
